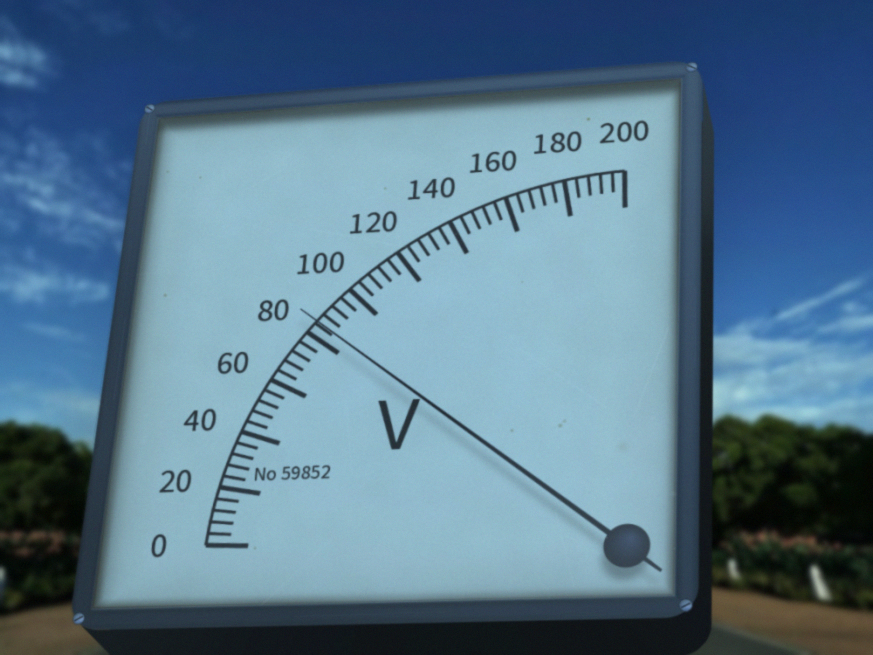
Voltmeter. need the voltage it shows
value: 84 V
